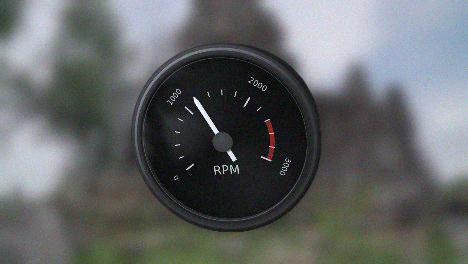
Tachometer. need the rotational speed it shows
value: 1200 rpm
